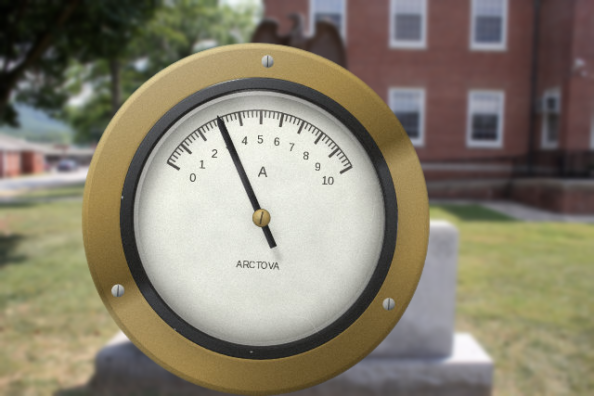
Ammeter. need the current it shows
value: 3 A
